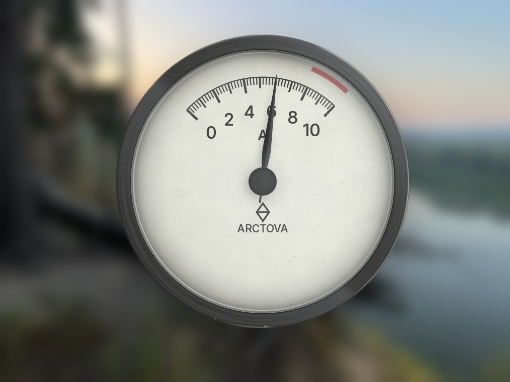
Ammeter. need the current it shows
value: 6 A
